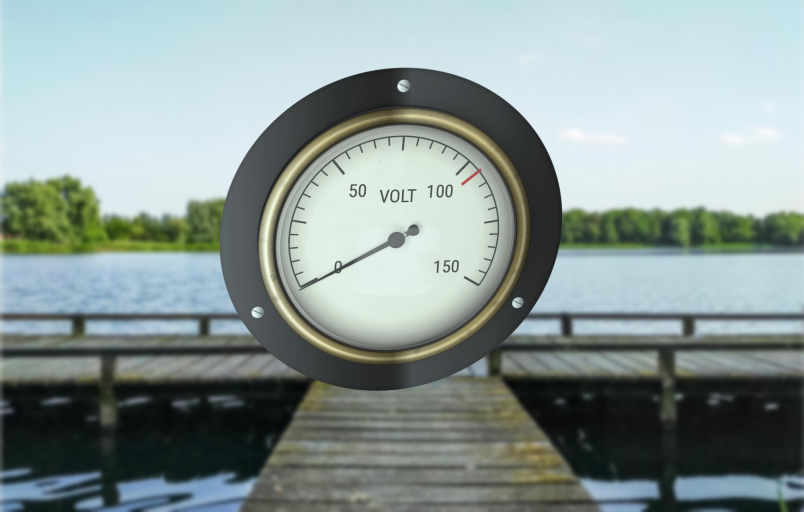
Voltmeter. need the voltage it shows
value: 0 V
